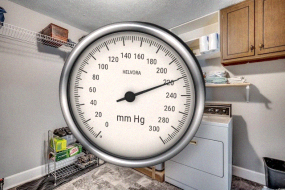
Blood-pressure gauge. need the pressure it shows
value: 220 mmHg
